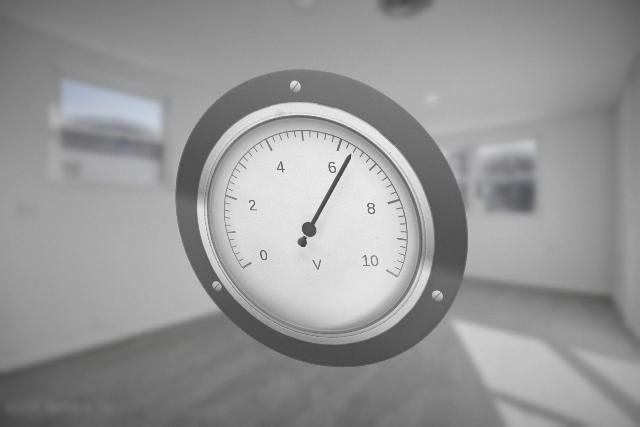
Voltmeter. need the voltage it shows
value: 6.4 V
